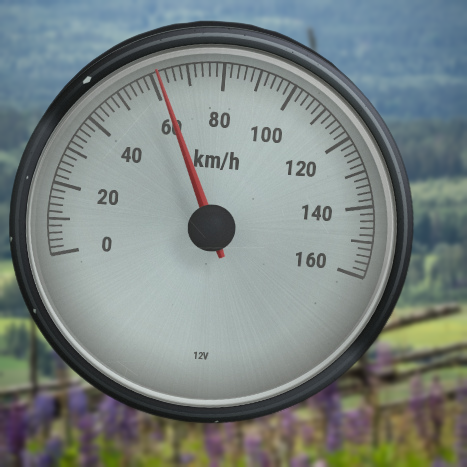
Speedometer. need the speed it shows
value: 62 km/h
